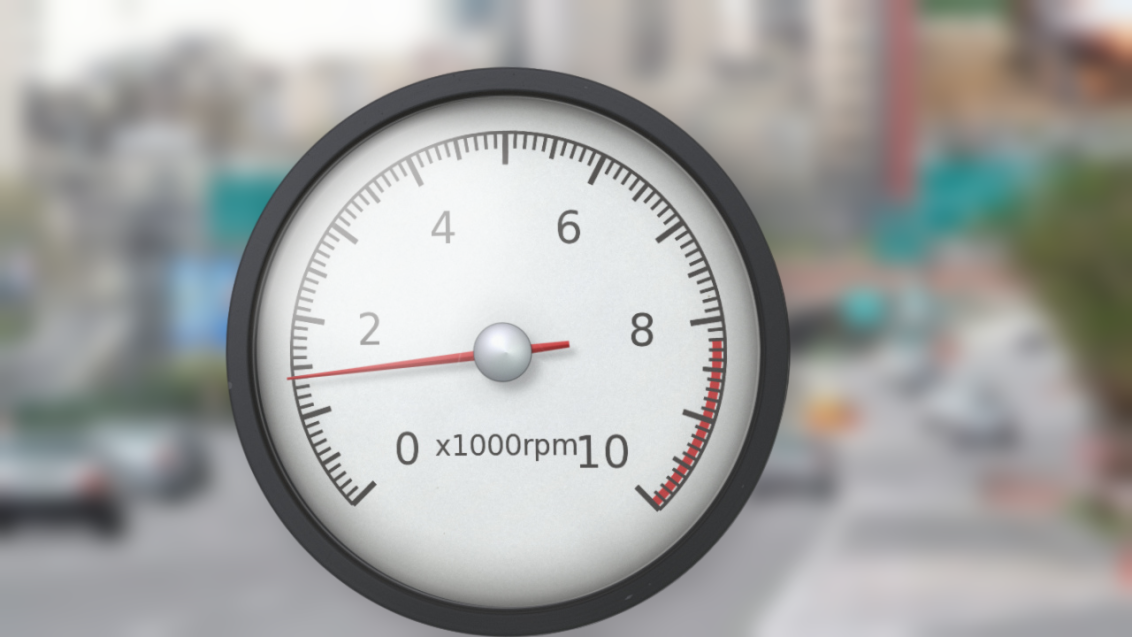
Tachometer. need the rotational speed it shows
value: 1400 rpm
